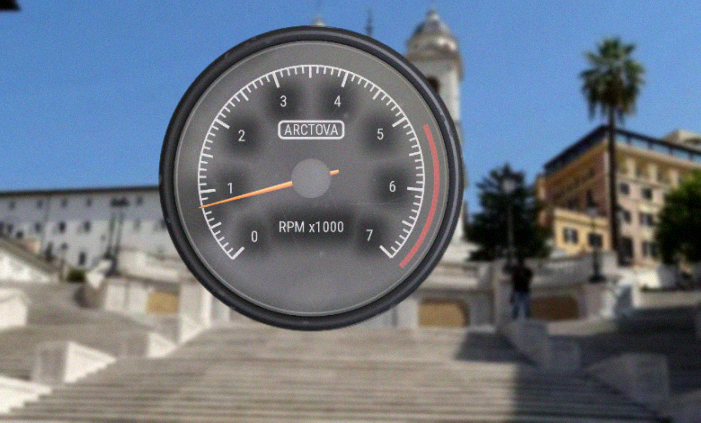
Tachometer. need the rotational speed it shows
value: 800 rpm
